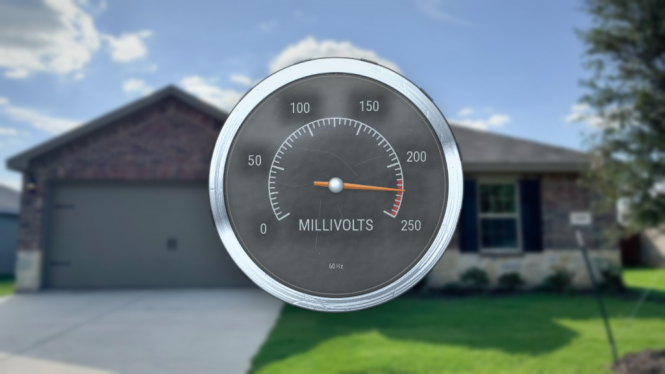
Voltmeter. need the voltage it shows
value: 225 mV
